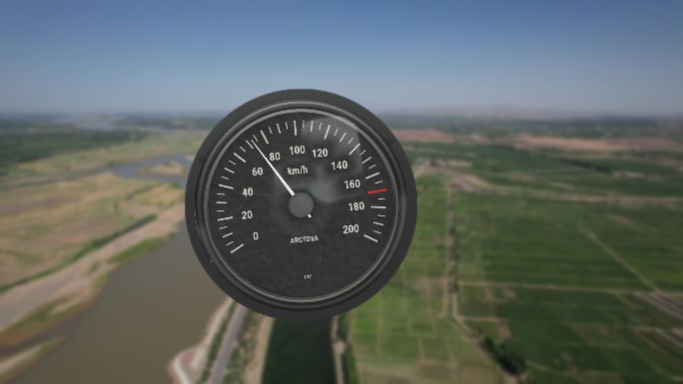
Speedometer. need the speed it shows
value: 72.5 km/h
